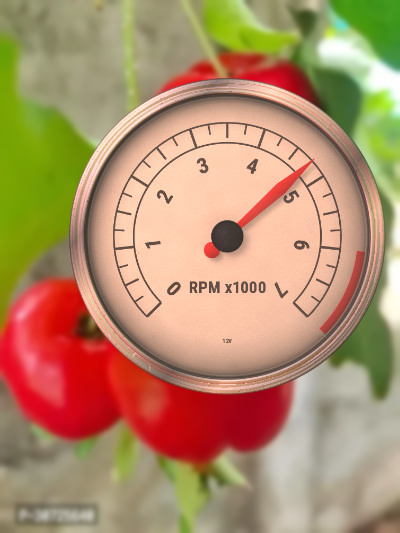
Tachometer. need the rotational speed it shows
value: 4750 rpm
